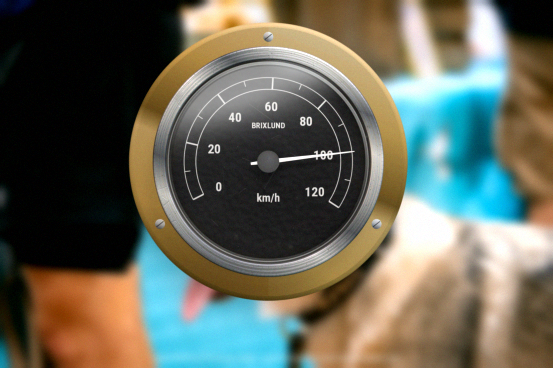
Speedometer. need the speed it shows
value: 100 km/h
